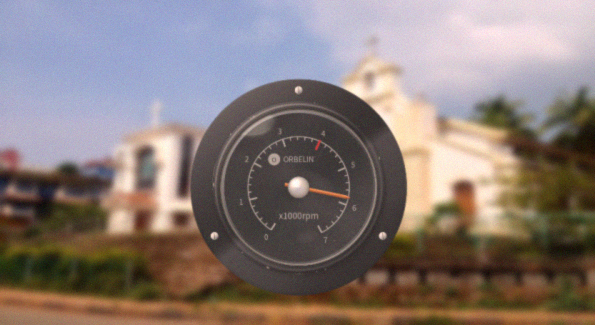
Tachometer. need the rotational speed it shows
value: 5800 rpm
